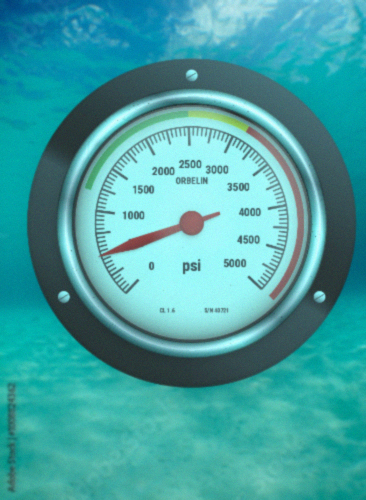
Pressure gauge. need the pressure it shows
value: 500 psi
